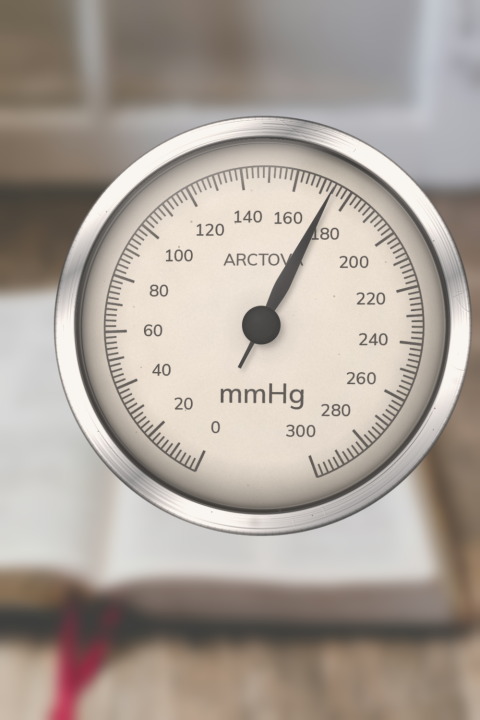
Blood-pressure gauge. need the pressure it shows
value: 174 mmHg
